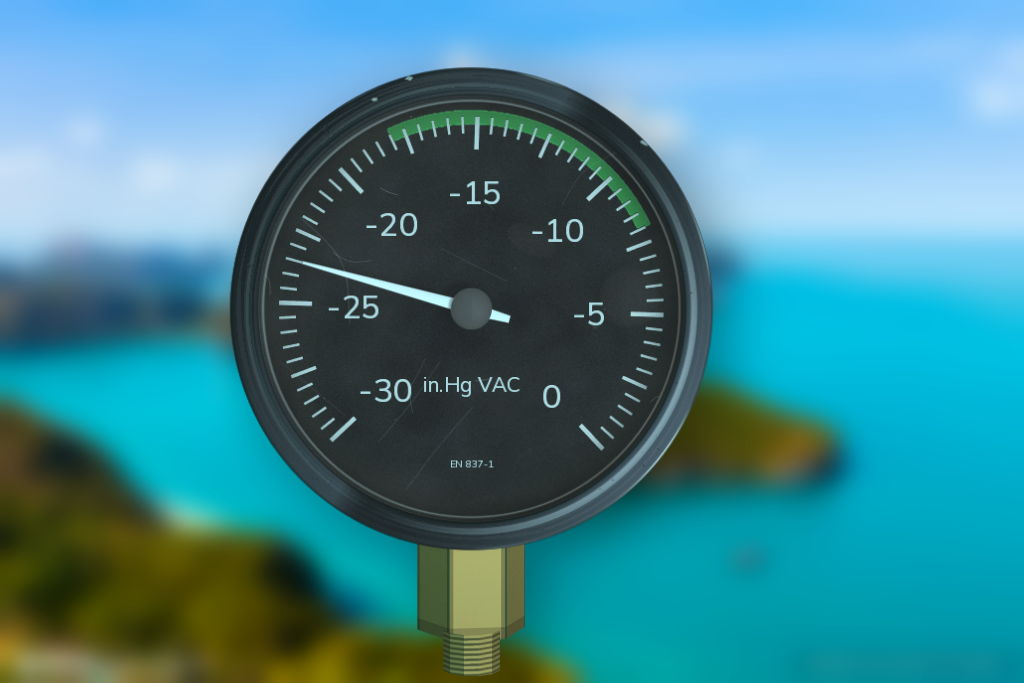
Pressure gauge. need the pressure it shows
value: -23.5 inHg
